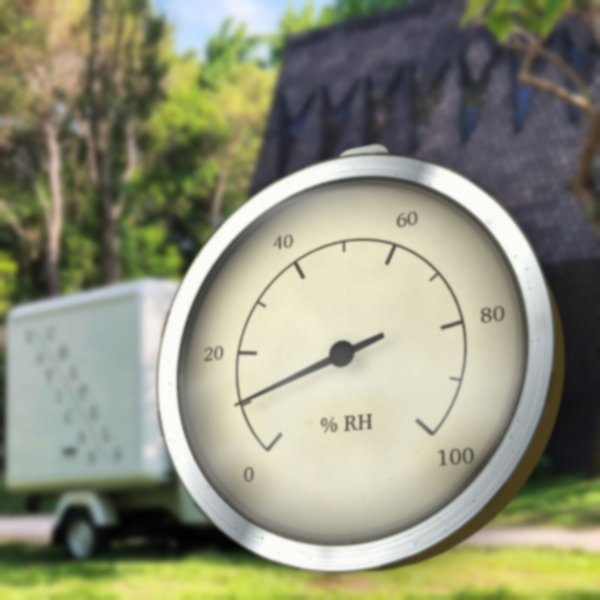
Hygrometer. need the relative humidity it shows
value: 10 %
